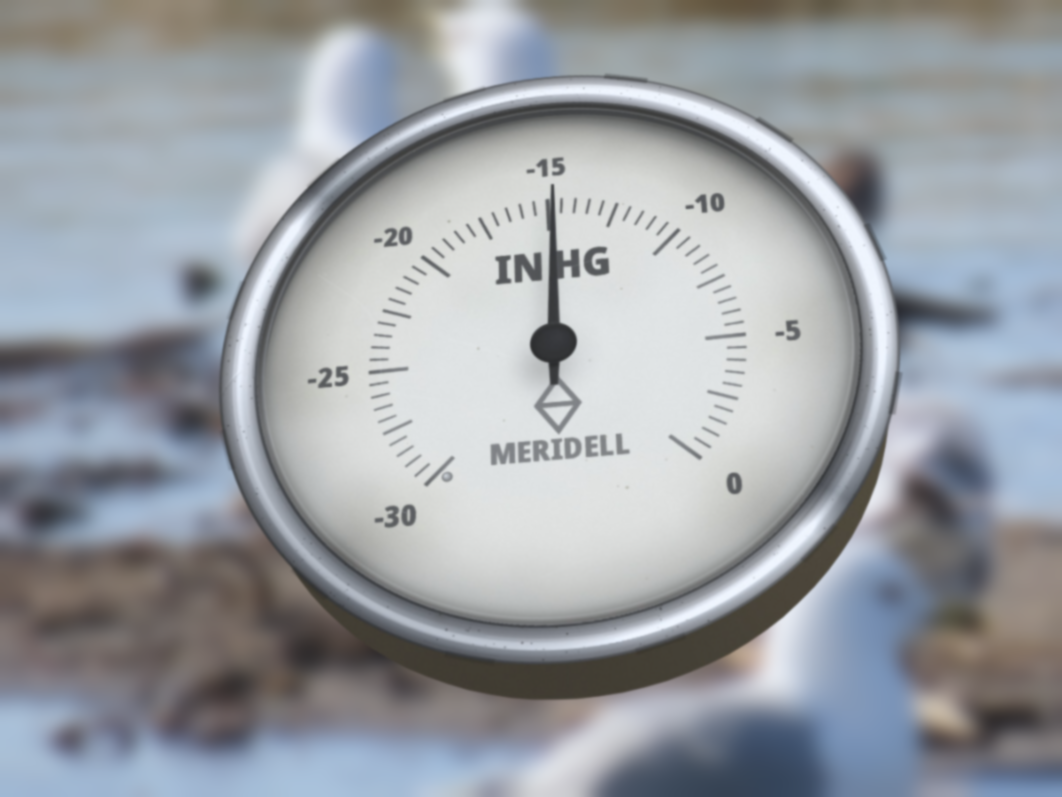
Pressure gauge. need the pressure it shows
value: -14.75 inHg
